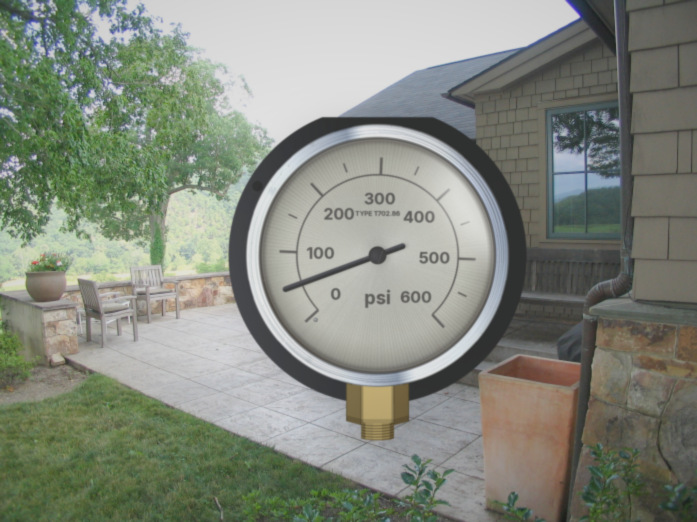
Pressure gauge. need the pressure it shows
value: 50 psi
